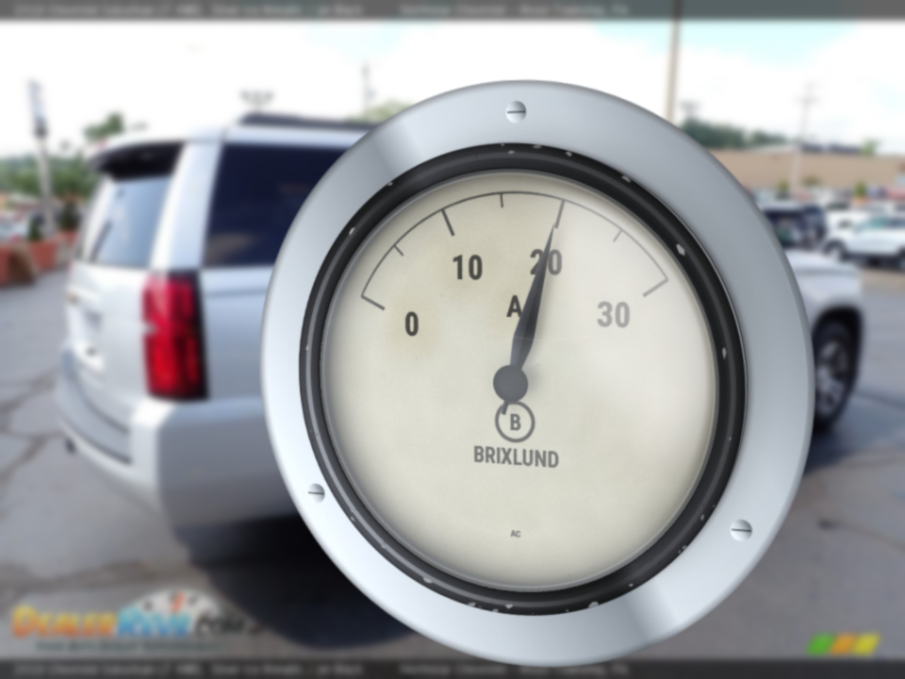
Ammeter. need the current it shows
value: 20 A
